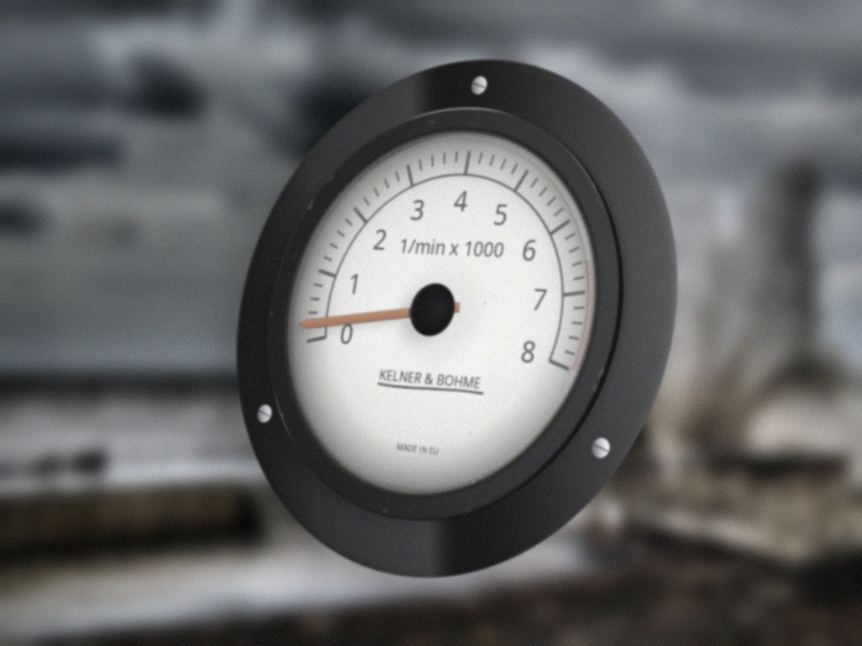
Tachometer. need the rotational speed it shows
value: 200 rpm
